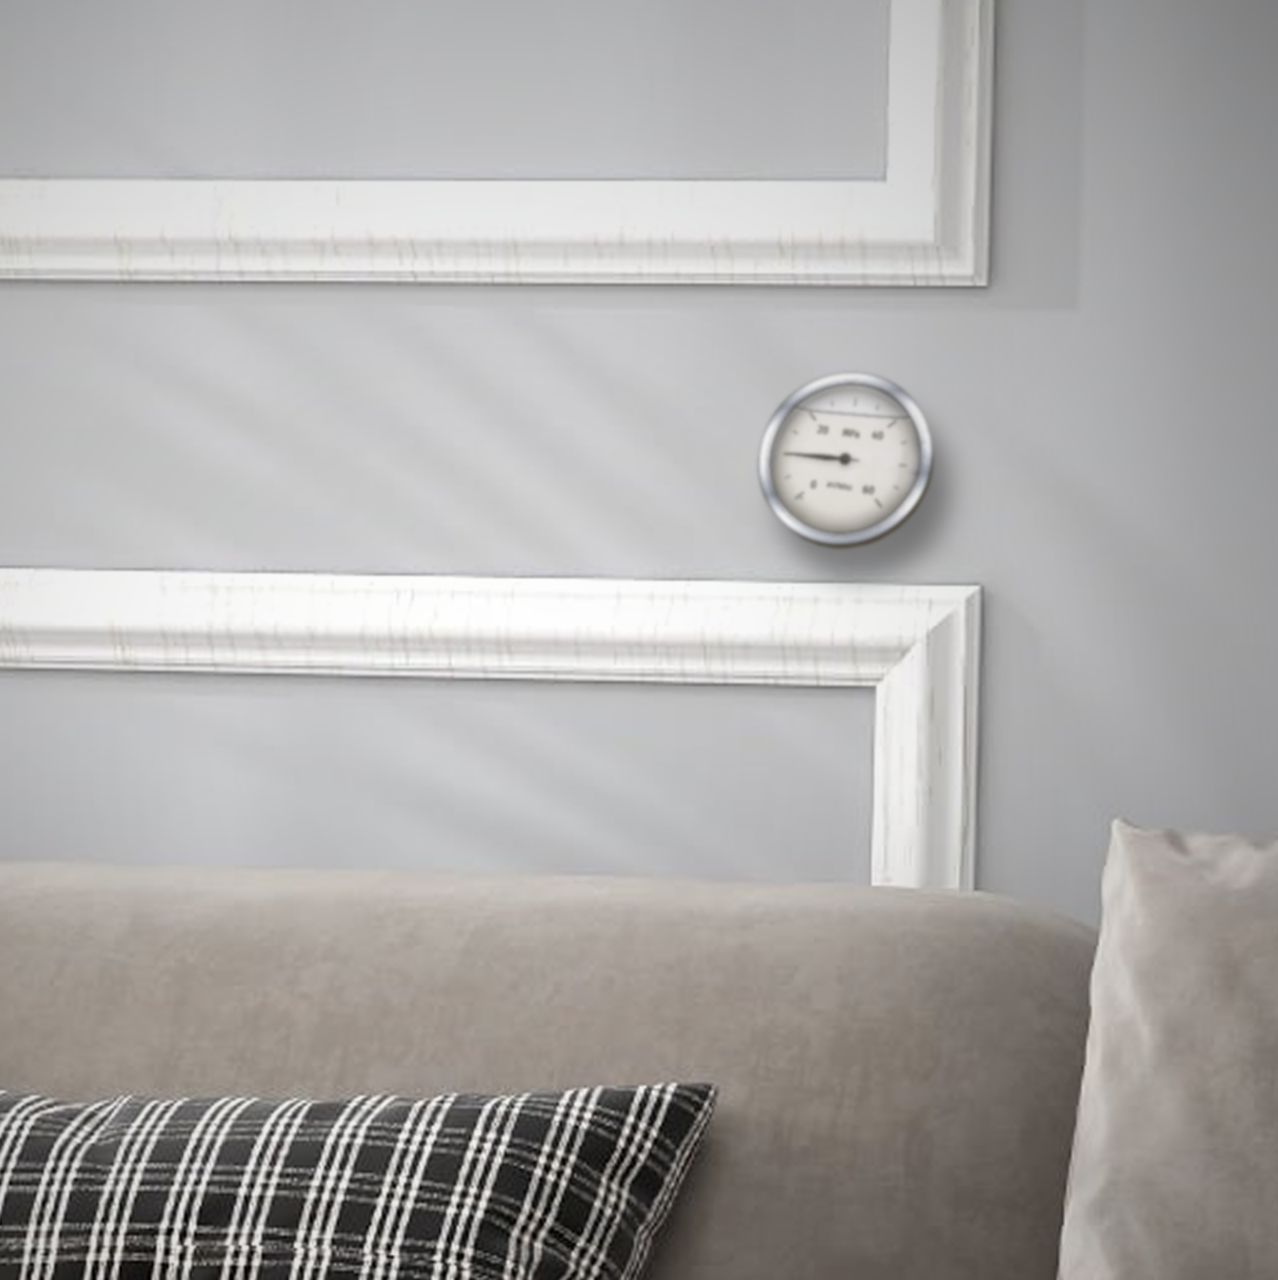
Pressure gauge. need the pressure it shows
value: 10 MPa
